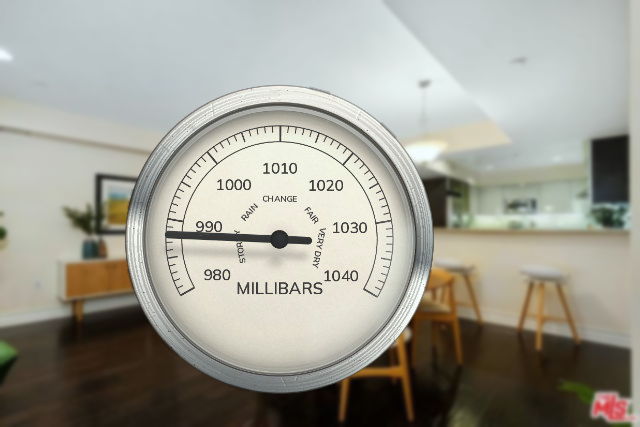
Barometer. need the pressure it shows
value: 988 mbar
